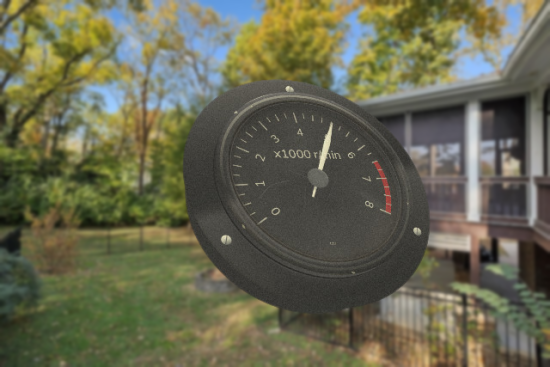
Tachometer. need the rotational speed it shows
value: 5000 rpm
